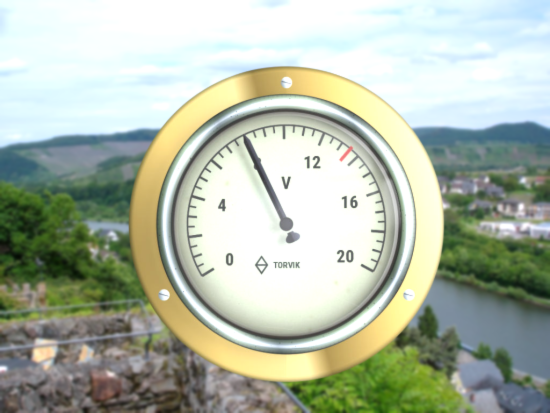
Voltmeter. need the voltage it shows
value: 8 V
